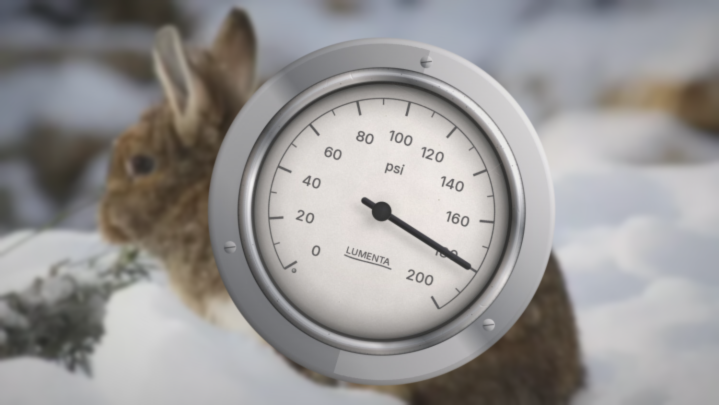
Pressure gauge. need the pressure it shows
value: 180 psi
